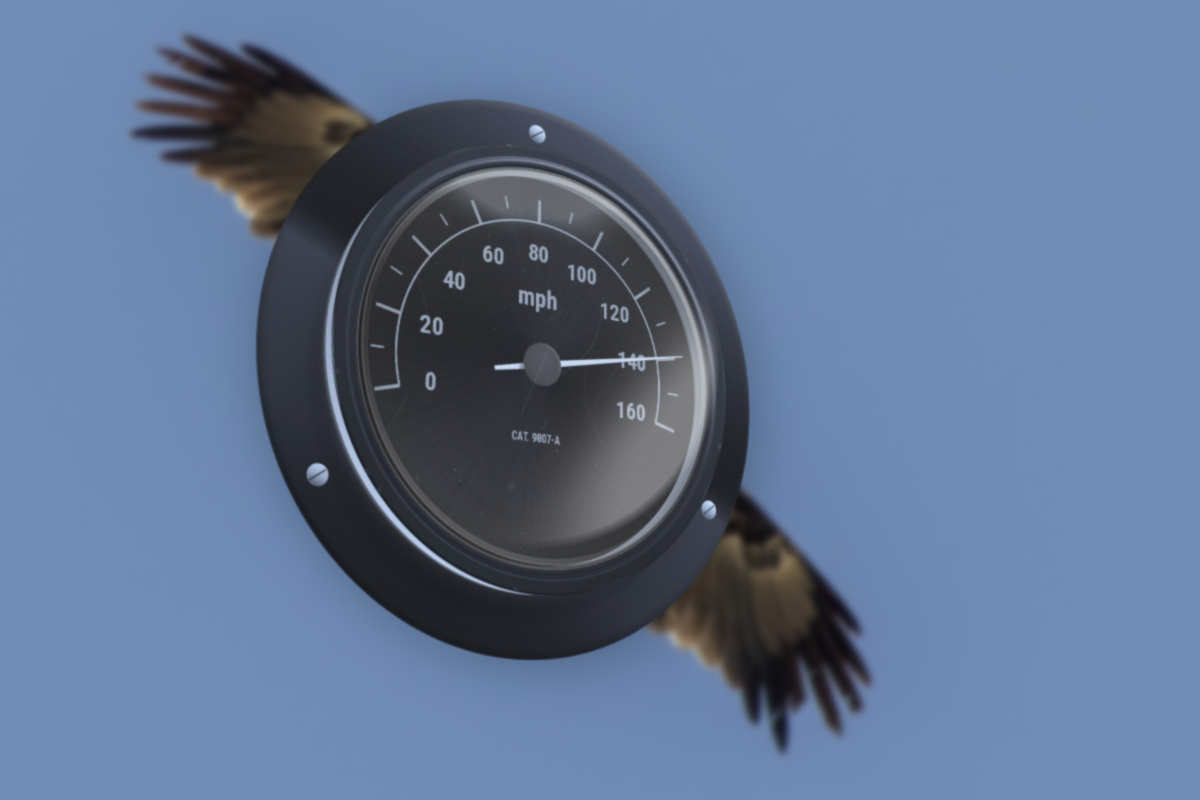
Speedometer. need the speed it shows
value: 140 mph
